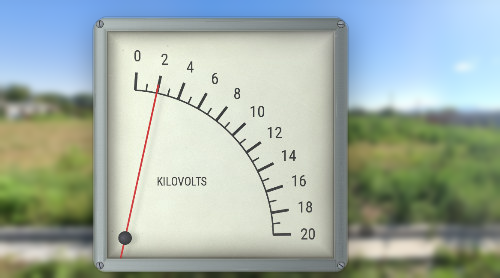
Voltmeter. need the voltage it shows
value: 2 kV
